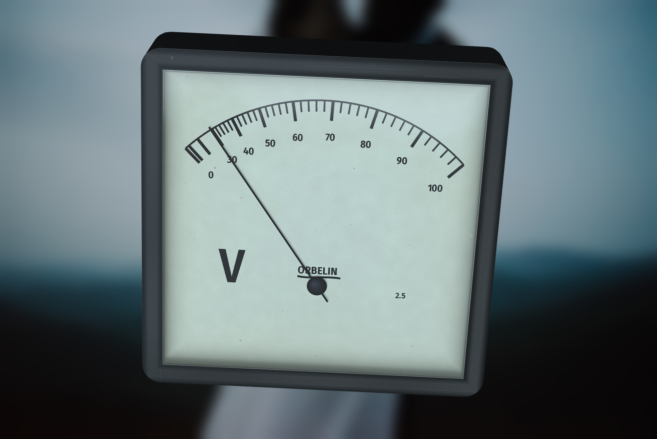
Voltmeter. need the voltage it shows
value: 30 V
